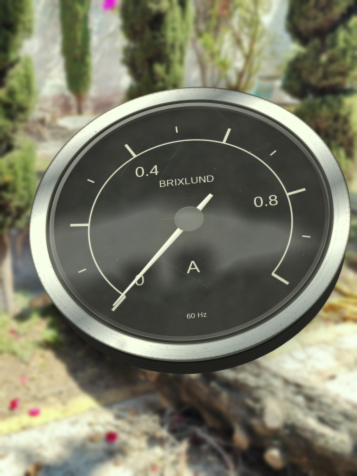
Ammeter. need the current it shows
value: 0 A
